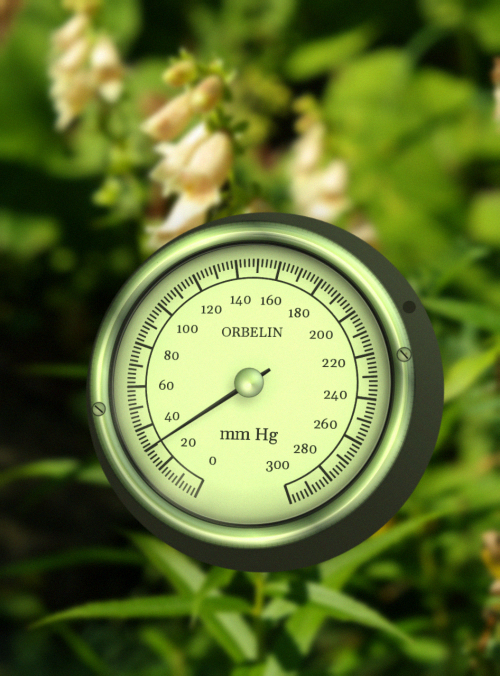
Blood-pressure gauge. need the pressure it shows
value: 30 mmHg
